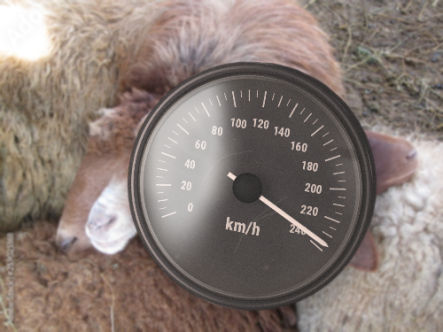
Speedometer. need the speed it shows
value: 235 km/h
